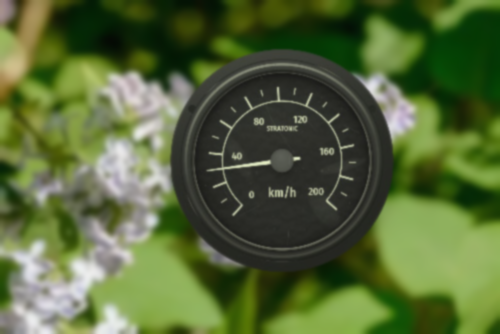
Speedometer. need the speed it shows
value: 30 km/h
